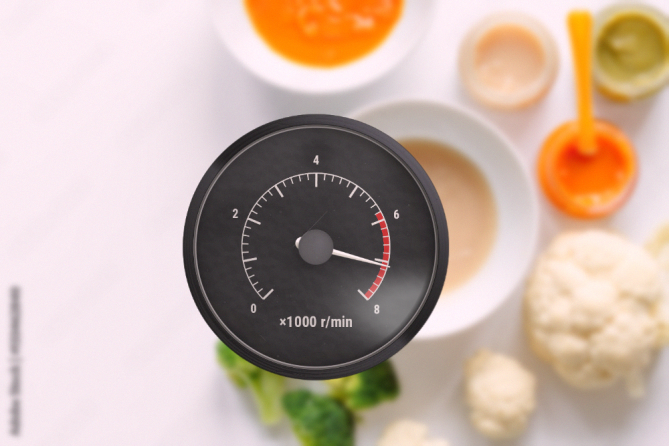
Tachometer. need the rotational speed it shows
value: 7100 rpm
